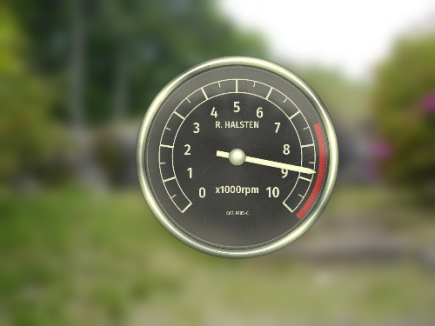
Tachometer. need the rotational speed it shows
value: 8750 rpm
